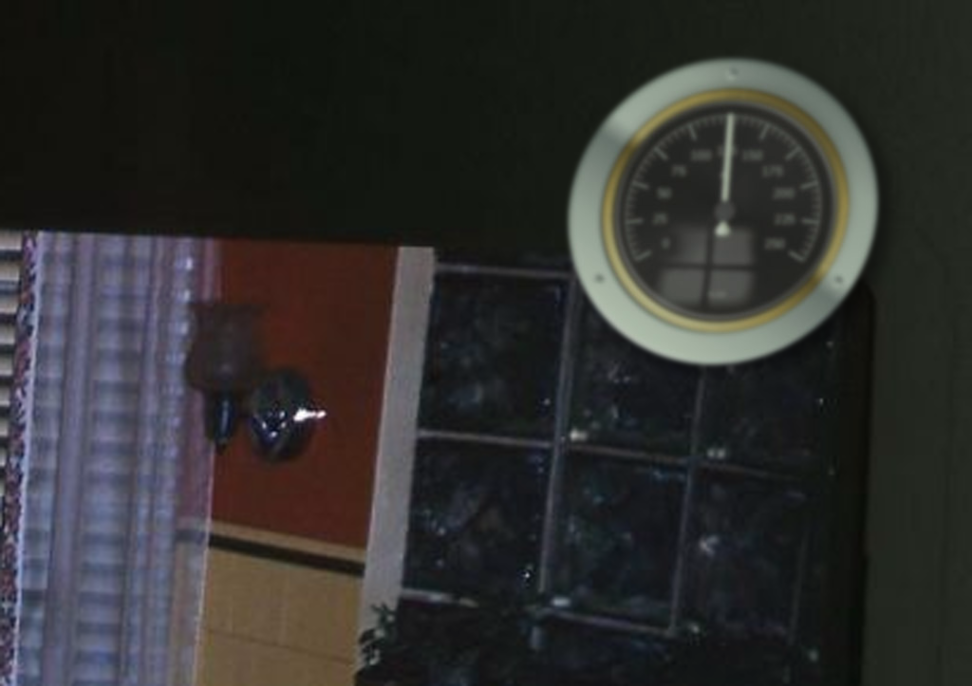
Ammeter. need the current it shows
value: 125 A
